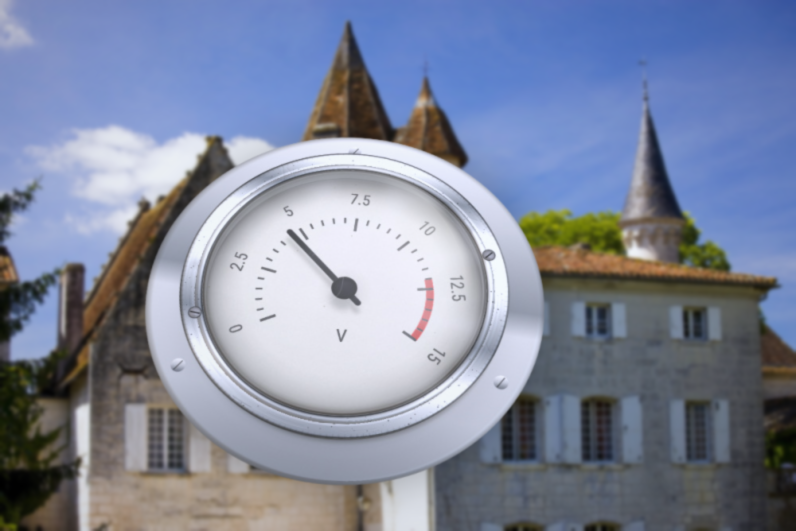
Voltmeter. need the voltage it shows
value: 4.5 V
